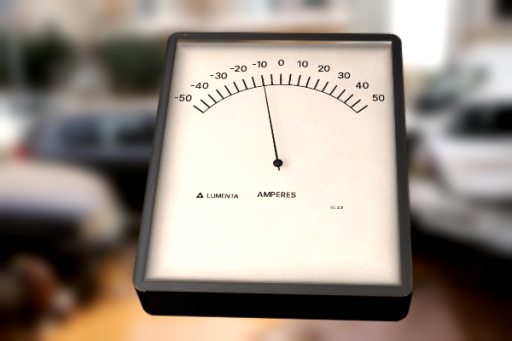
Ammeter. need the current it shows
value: -10 A
